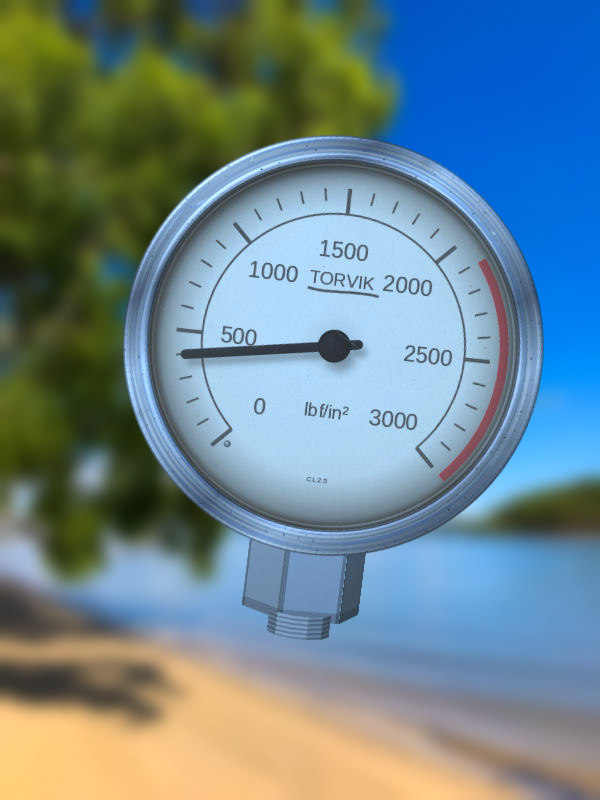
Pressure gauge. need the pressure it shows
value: 400 psi
